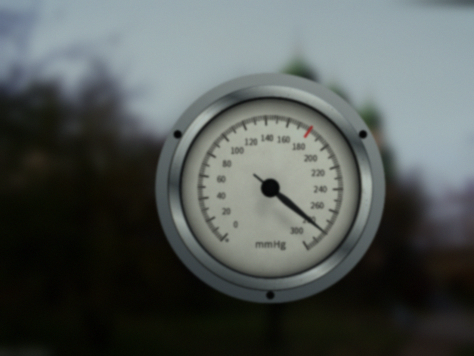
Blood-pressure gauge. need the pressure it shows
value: 280 mmHg
